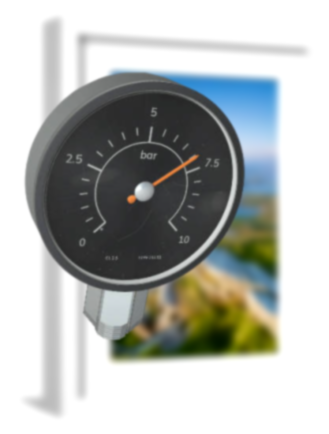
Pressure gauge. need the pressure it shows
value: 7 bar
